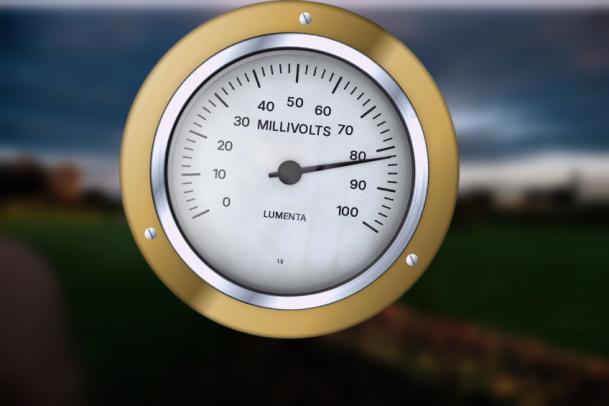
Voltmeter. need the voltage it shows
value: 82 mV
